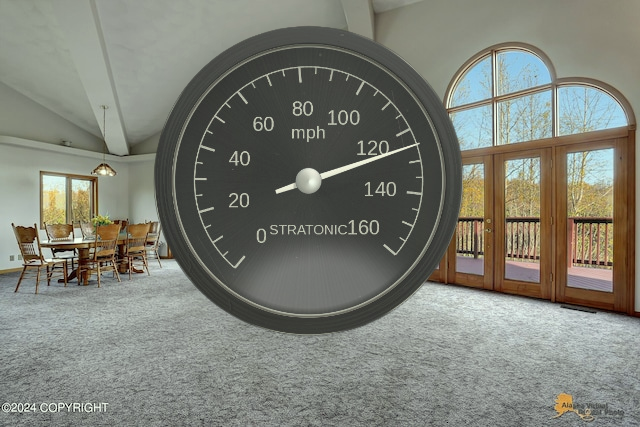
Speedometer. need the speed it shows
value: 125 mph
